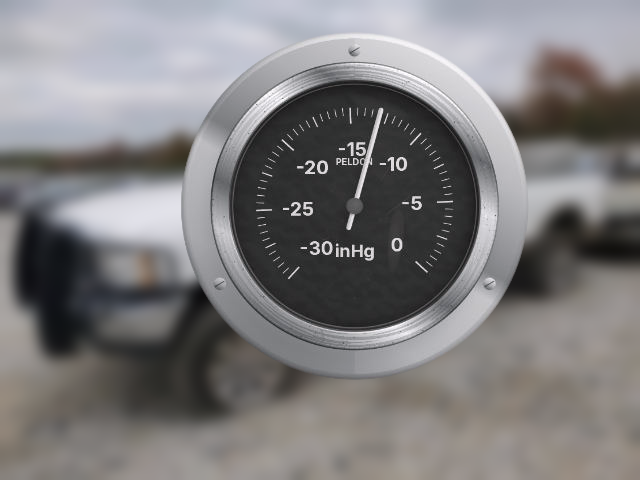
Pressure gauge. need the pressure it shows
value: -13 inHg
